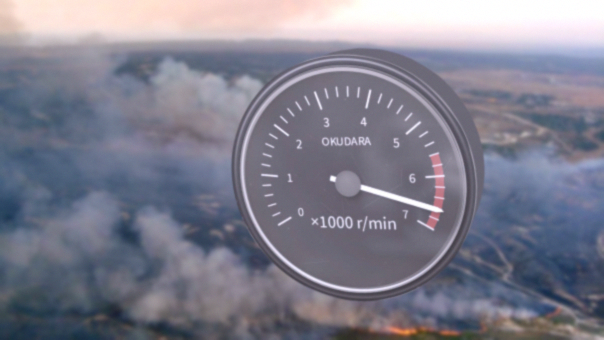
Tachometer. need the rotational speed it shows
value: 6600 rpm
